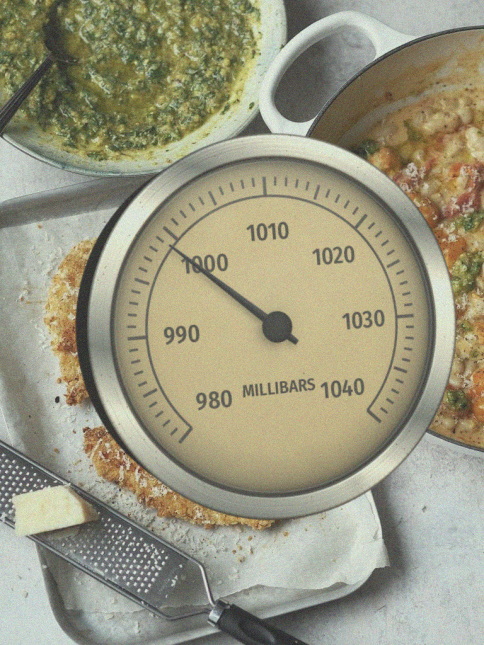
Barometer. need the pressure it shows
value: 999 mbar
